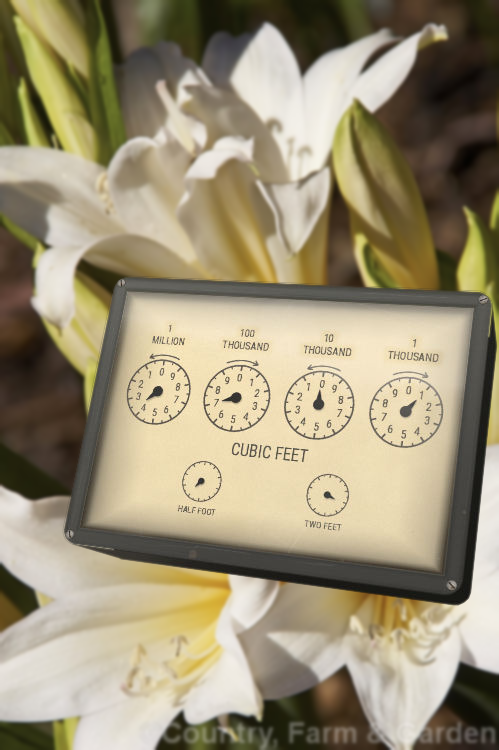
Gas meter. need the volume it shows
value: 370100 ft³
